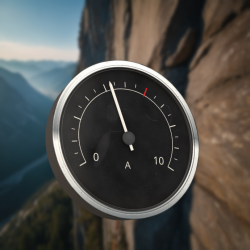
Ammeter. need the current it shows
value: 4.25 A
